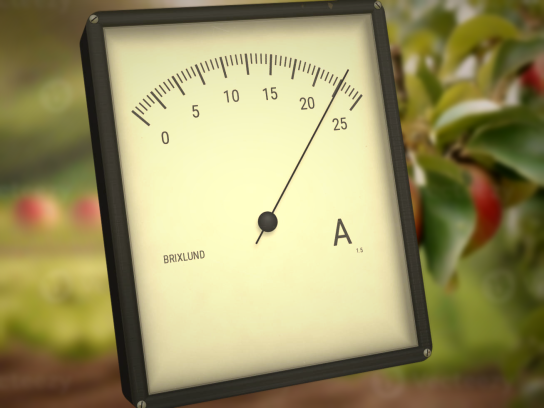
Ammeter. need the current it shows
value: 22.5 A
